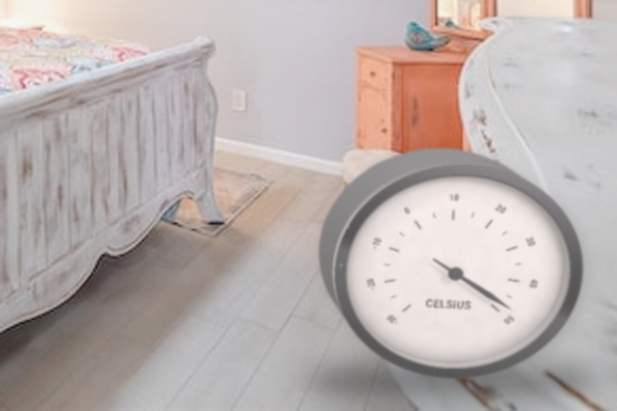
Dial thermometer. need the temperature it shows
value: 47.5 °C
